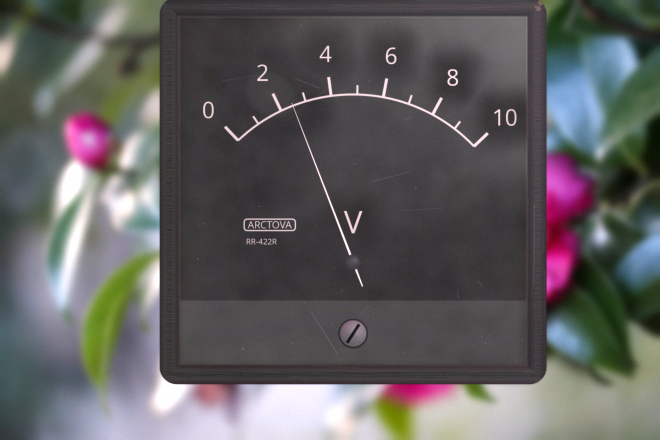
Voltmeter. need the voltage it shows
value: 2.5 V
